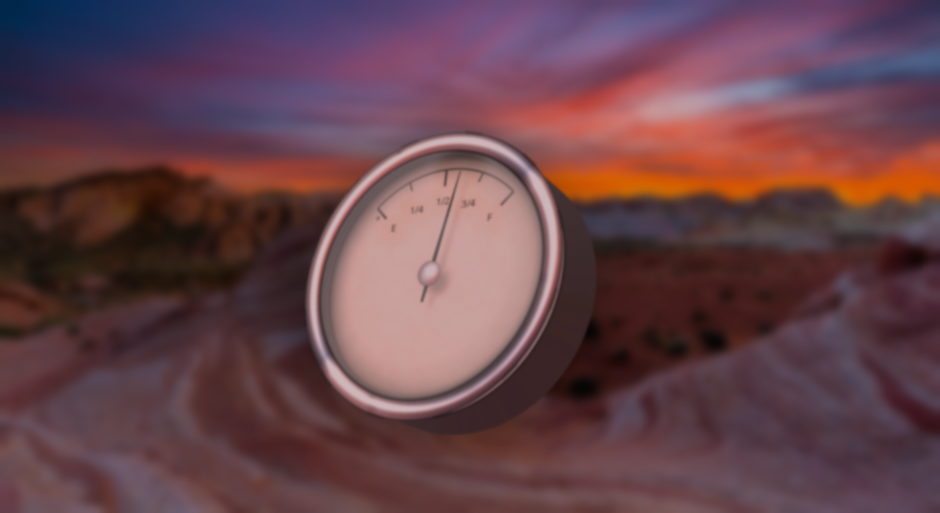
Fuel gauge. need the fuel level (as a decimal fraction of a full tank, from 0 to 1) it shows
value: 0.625
